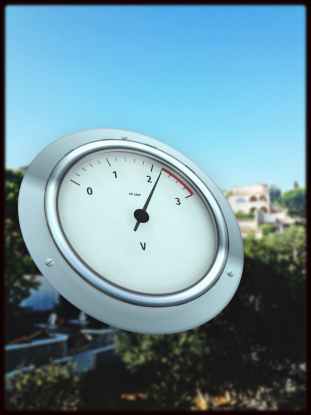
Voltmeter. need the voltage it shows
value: 2.2 V
